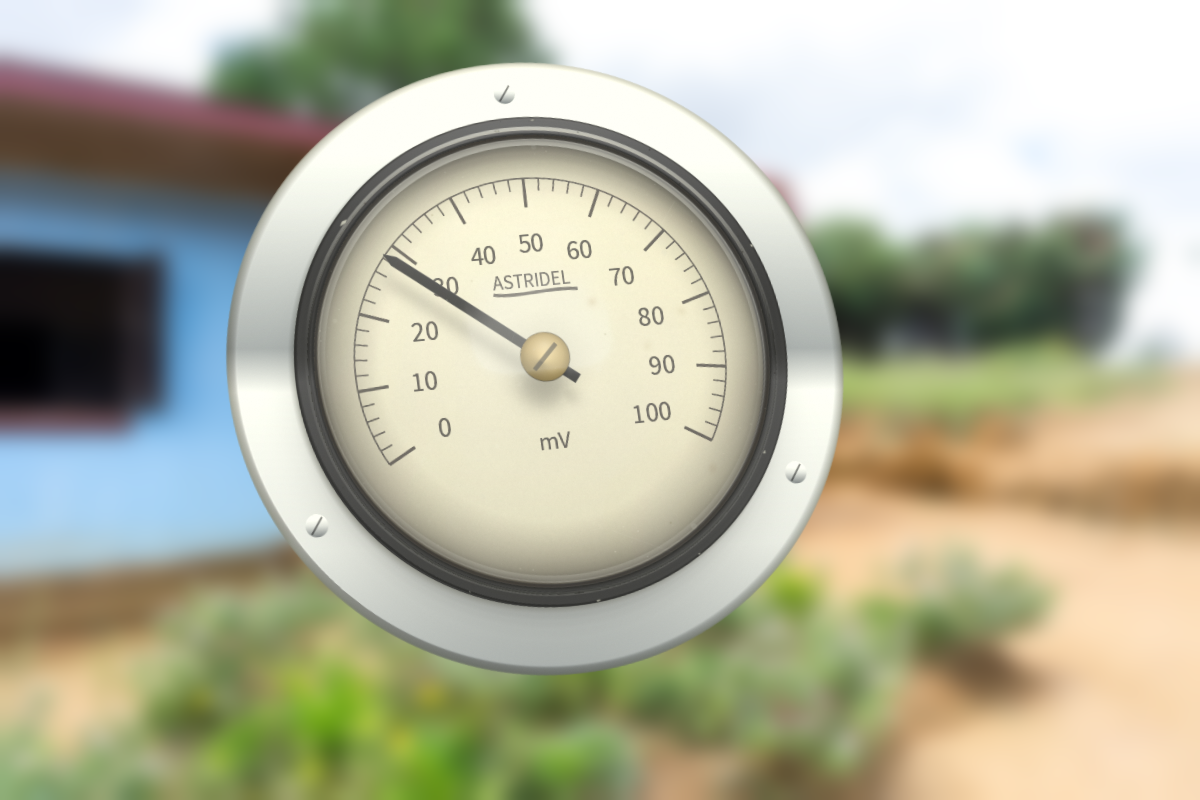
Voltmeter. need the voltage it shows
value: 28 mV
